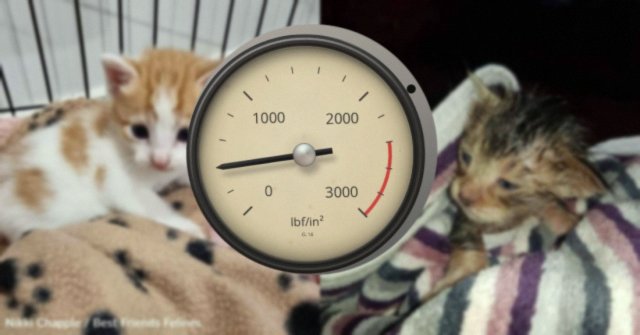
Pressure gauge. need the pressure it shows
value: 400 psi
